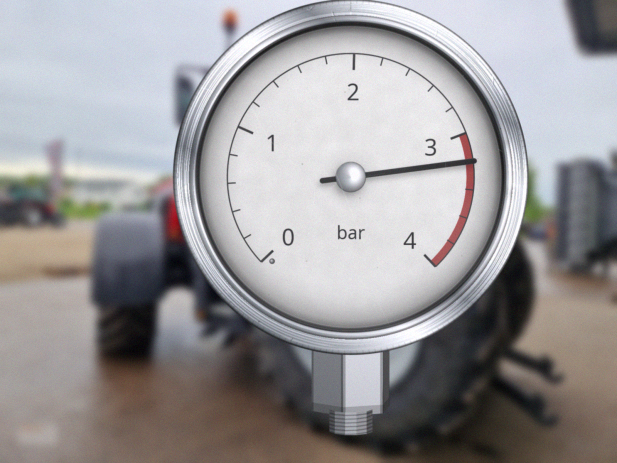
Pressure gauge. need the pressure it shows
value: 3.2 bar
